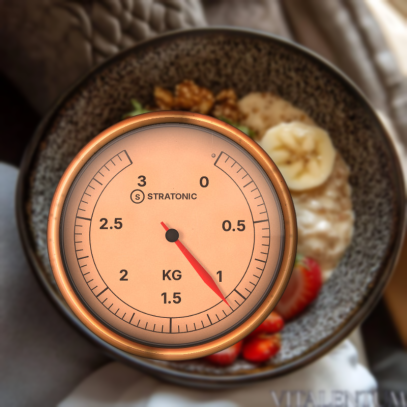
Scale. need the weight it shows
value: 1.1 kg
